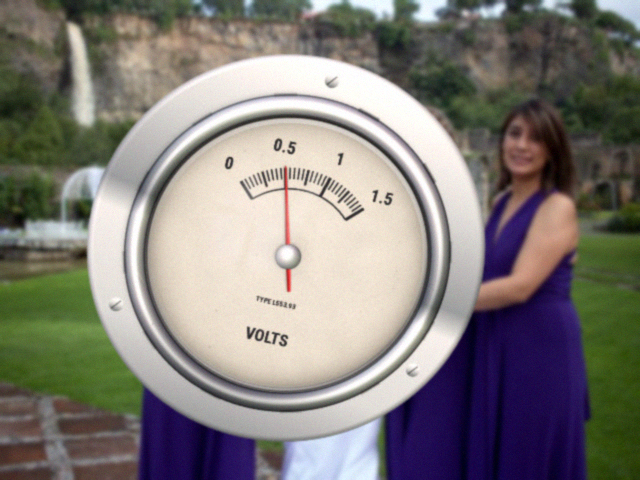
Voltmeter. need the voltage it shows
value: 0.5 V
